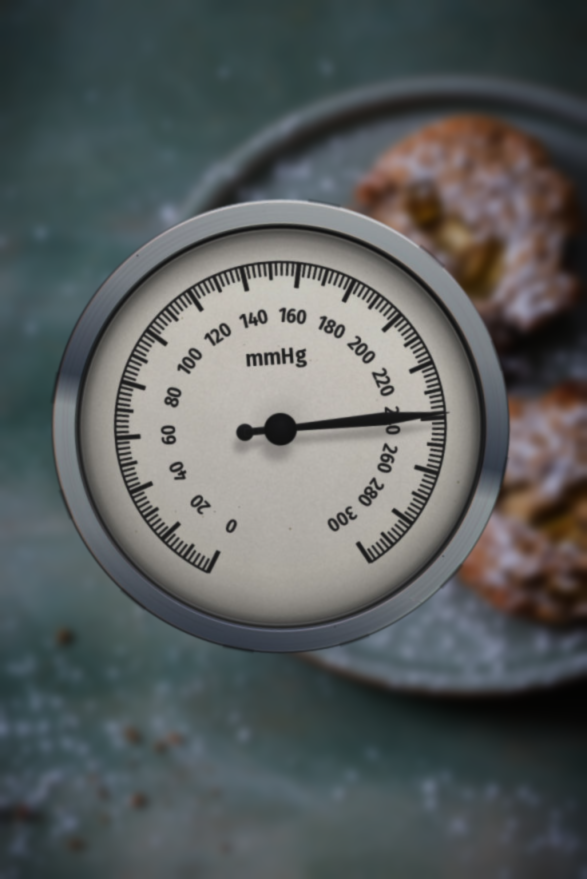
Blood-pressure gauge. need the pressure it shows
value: 238 mmHg
